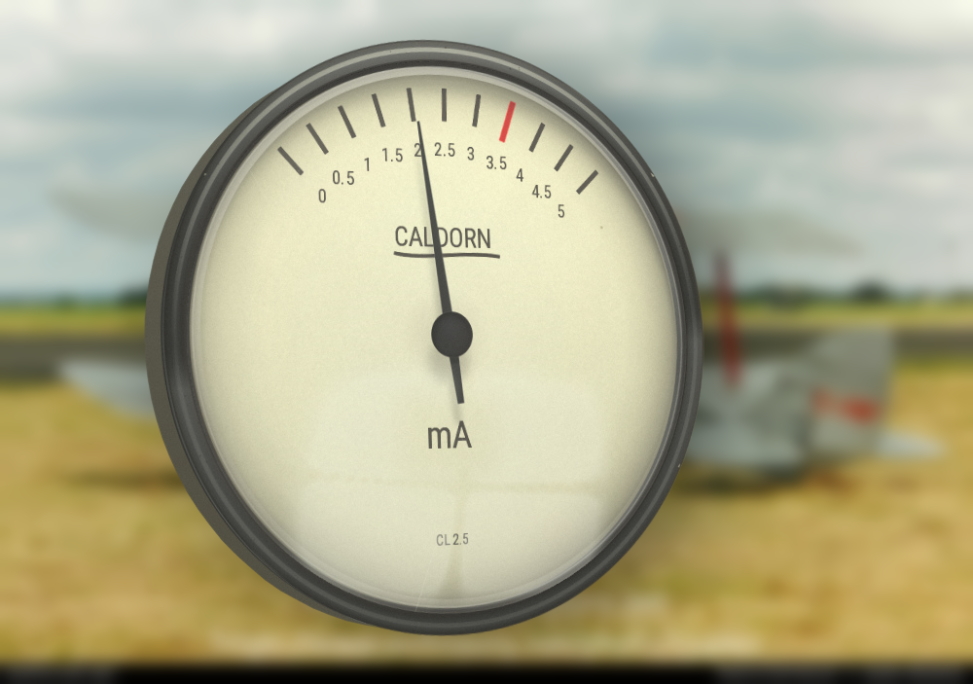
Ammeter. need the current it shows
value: 2 mA
